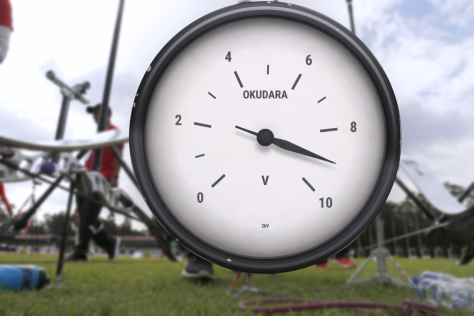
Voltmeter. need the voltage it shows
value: 9 V
